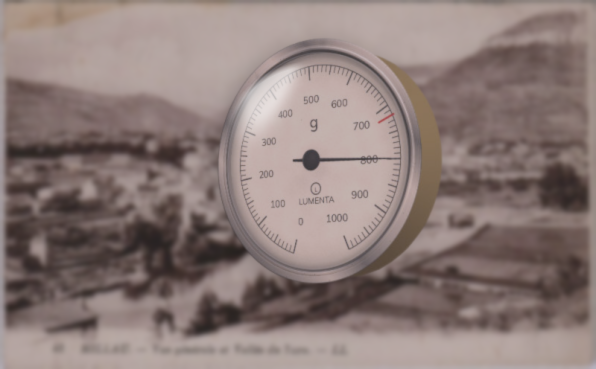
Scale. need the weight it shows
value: 800 g
